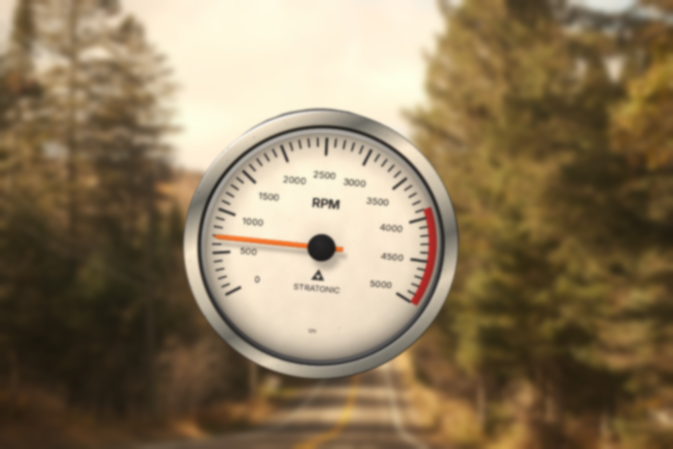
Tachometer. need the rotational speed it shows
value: 700 rpm
